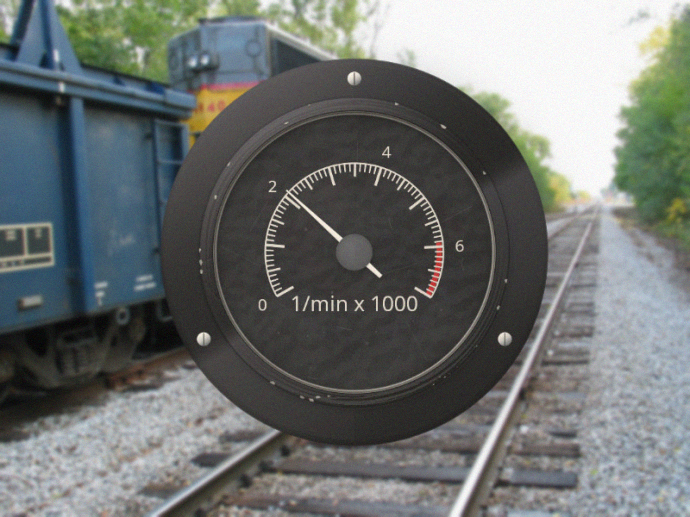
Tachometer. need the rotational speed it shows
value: 2100 rpm
